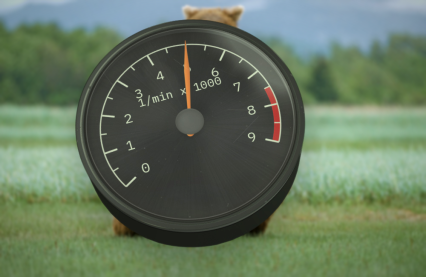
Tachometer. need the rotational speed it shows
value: 5000 rpm
